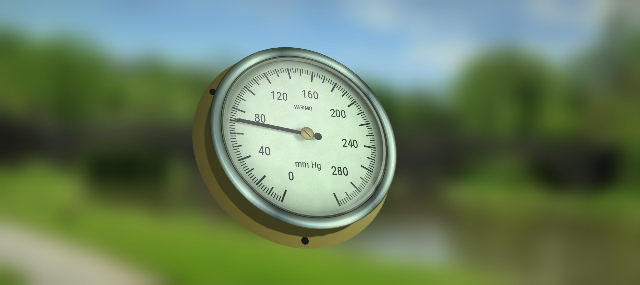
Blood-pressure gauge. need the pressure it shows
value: 70 mmHg
